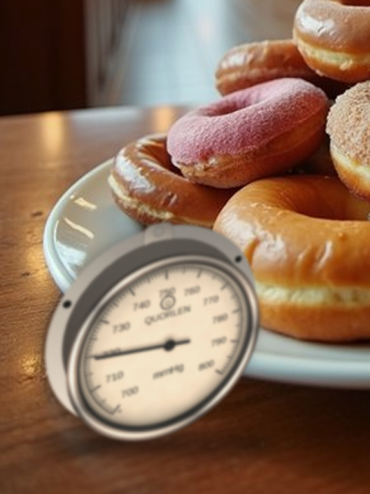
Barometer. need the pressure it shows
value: 720 mmHg
